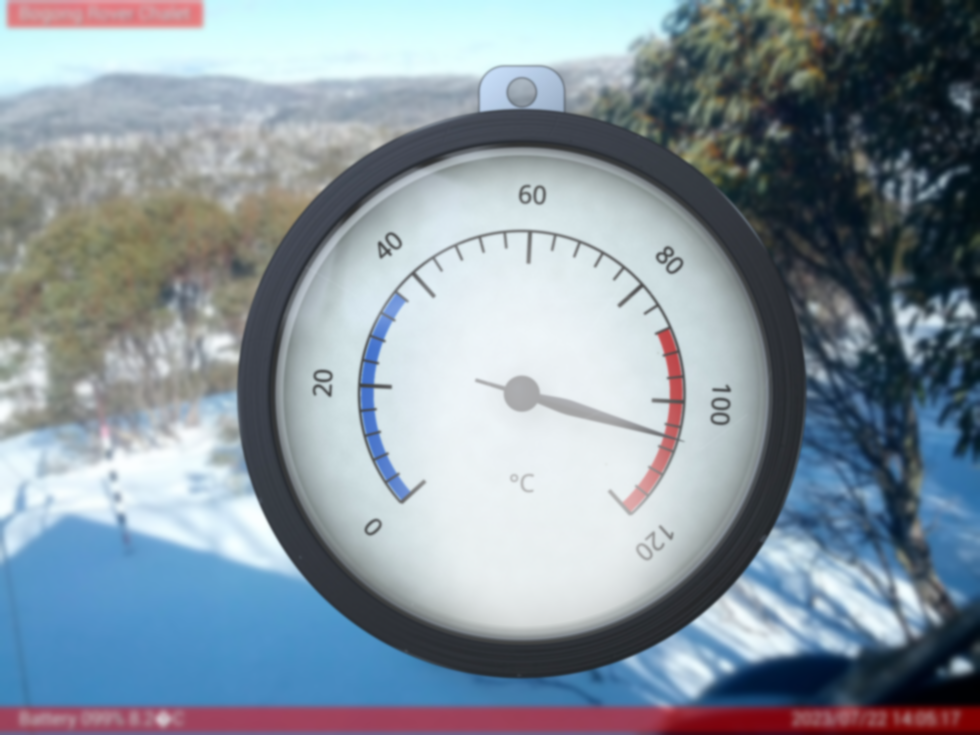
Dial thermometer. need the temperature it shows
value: 106 °C
